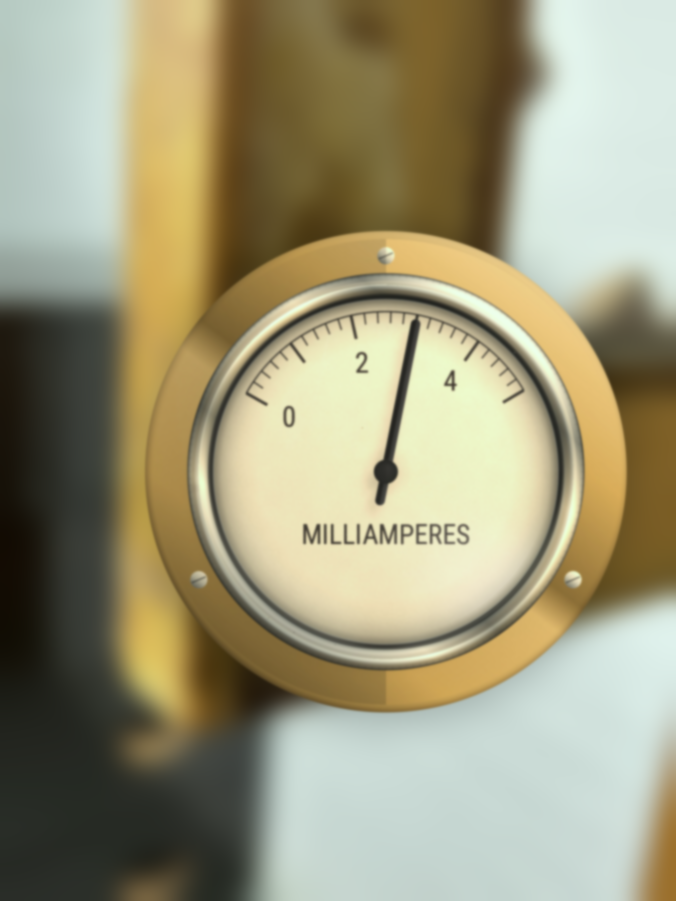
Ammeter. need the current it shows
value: 3 mA
